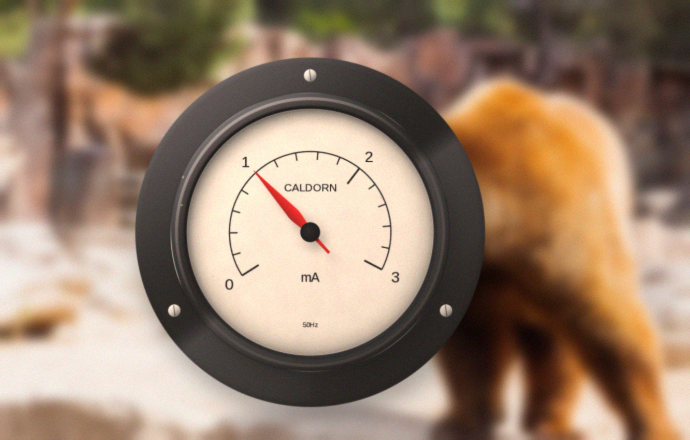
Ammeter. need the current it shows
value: 1 mA
